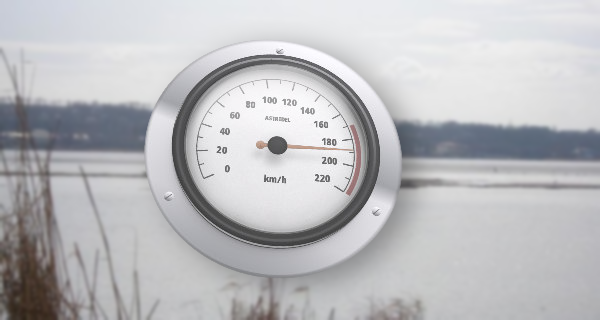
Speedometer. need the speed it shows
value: 190 km/h
